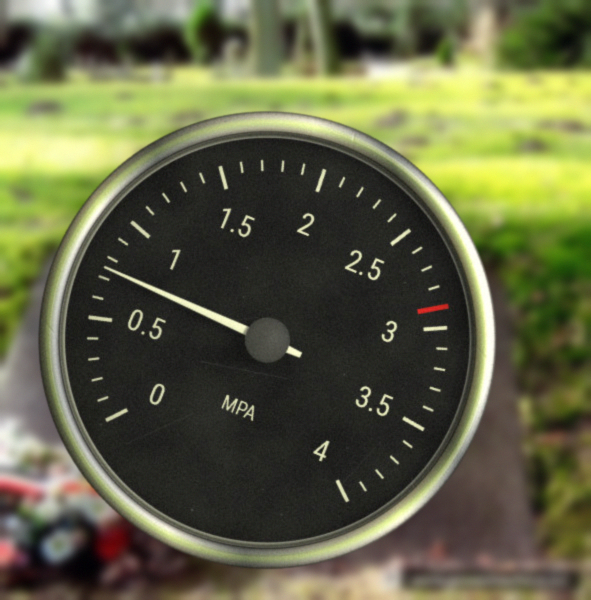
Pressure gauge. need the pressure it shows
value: 0.75 MPa
